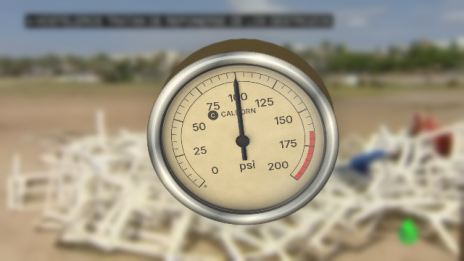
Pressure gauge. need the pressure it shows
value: 100 psi
